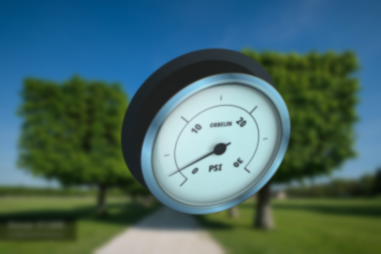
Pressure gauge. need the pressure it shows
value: 2.5 psi
